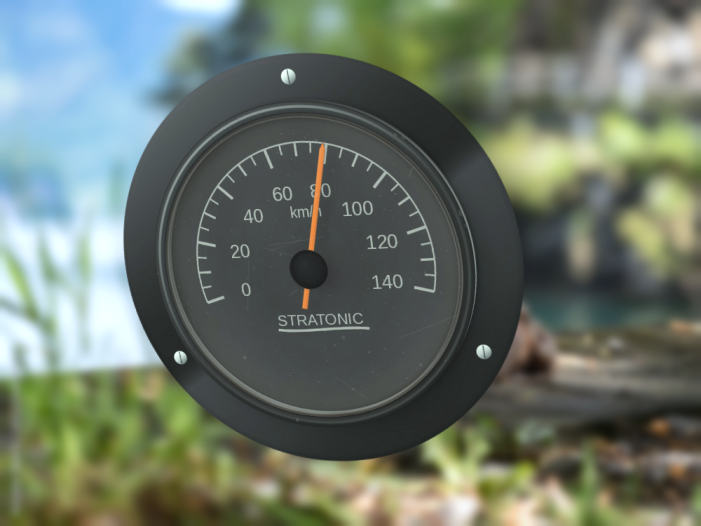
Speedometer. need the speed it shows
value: 80 km/h
